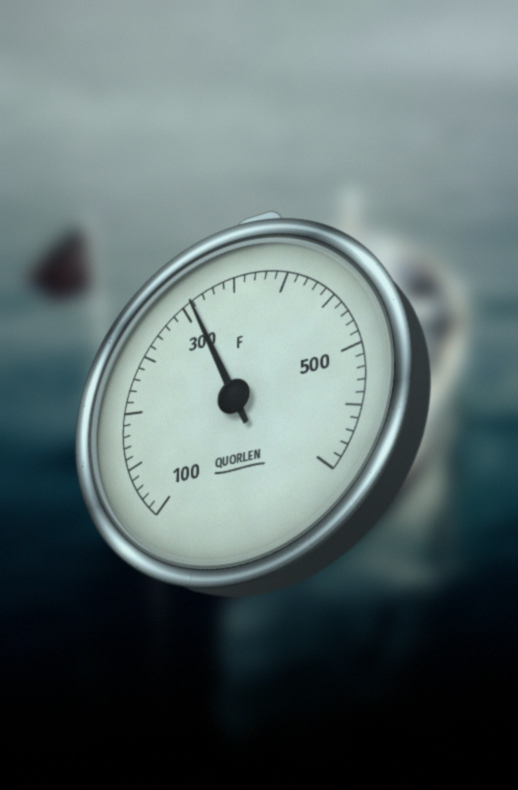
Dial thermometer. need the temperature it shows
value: 310 °F
